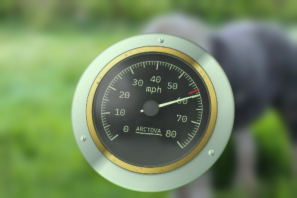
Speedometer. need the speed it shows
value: 60 mph
